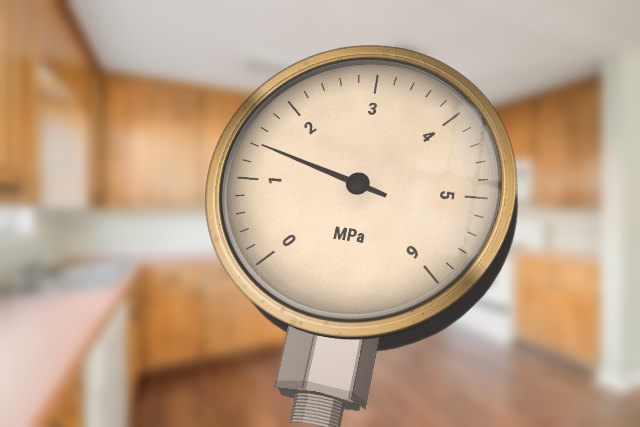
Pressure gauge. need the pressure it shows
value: 1.4 MPa
